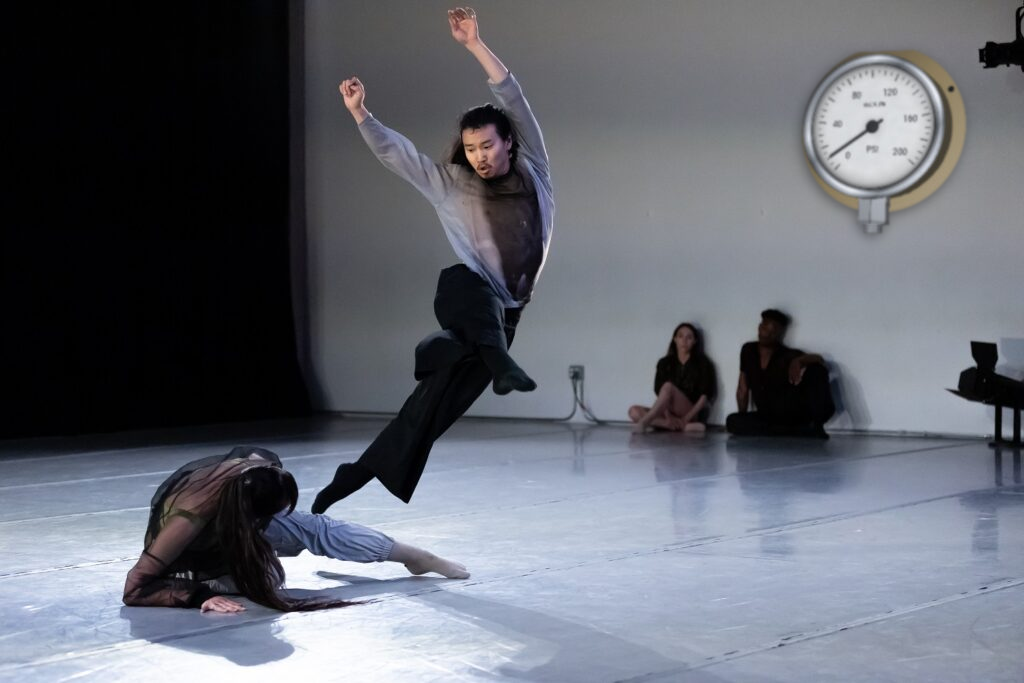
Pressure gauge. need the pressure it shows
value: 10 psi
